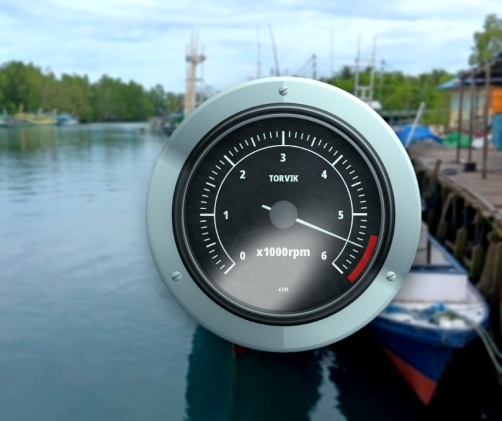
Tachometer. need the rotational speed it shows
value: 5500 rpm
